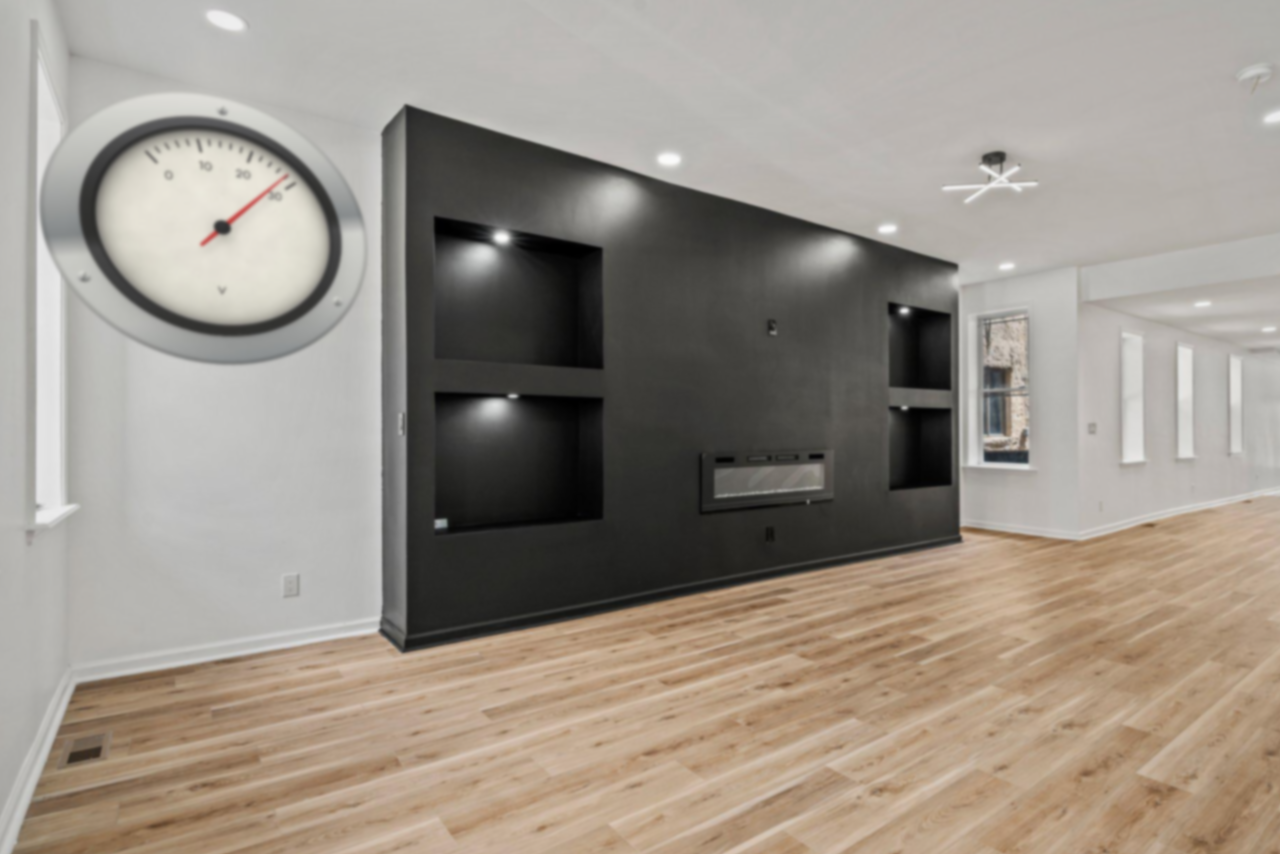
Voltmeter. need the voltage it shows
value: 28 V
